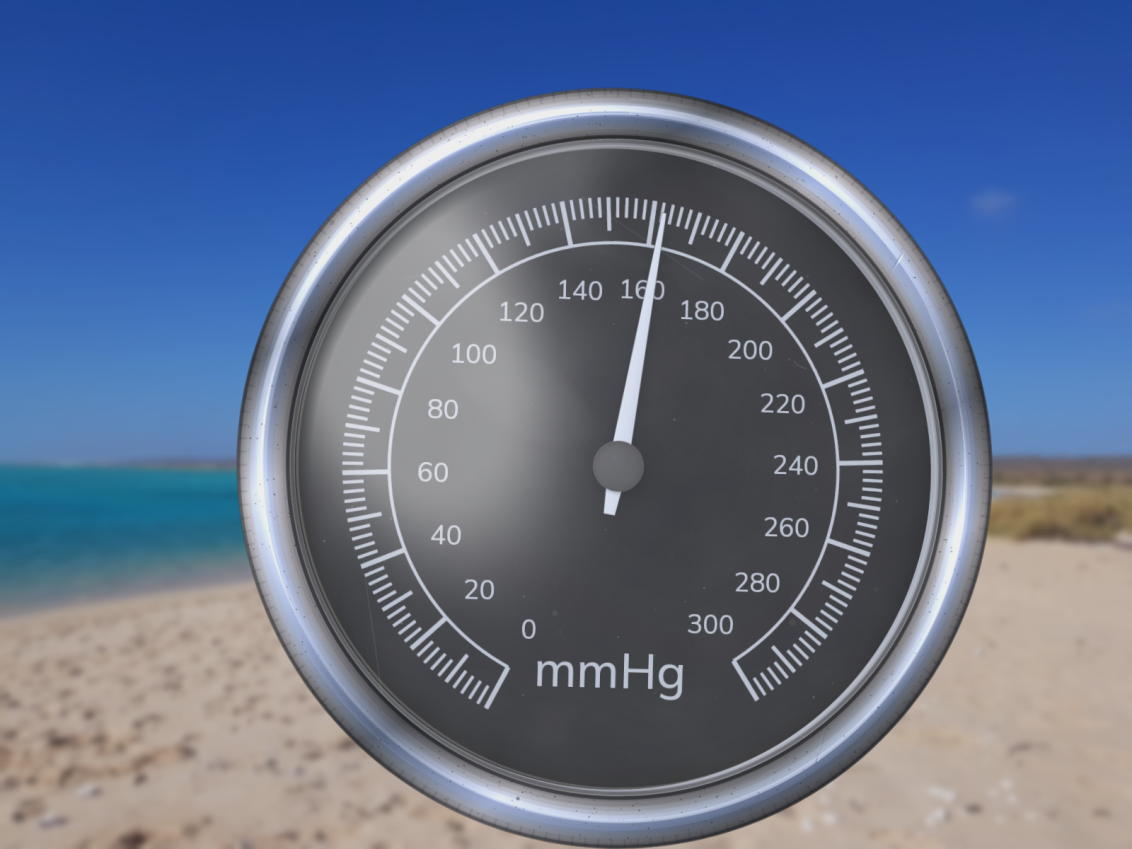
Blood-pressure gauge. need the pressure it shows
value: 162 mmHg
